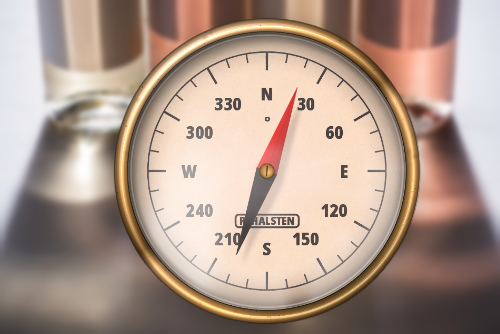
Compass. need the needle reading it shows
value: 20 °
